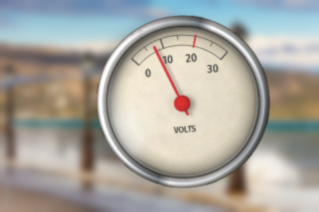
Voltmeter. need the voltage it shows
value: 7.5 V
